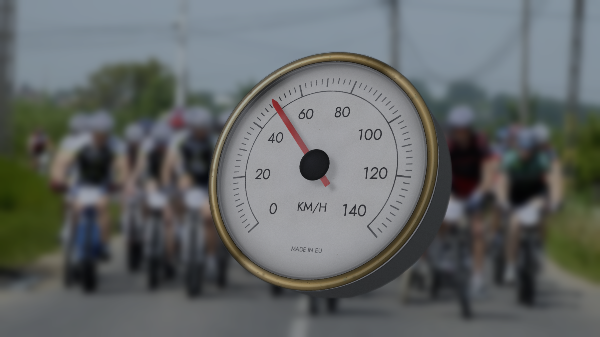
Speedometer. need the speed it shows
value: 50 km/h
